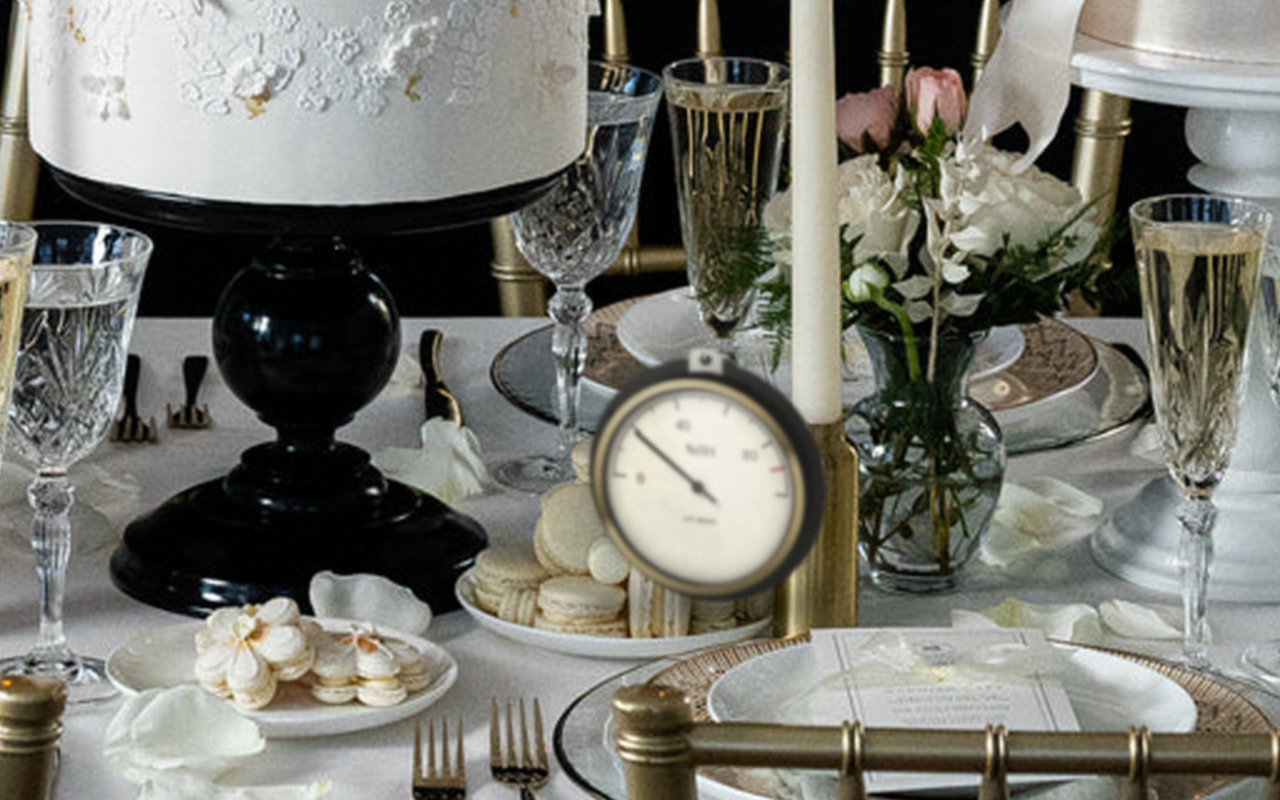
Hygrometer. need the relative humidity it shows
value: 20 %
